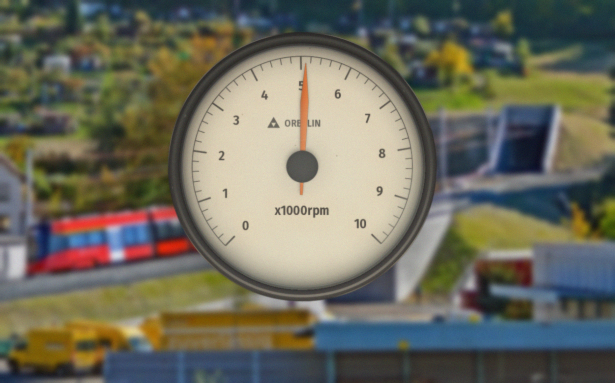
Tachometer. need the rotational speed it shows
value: 5100 rpm
